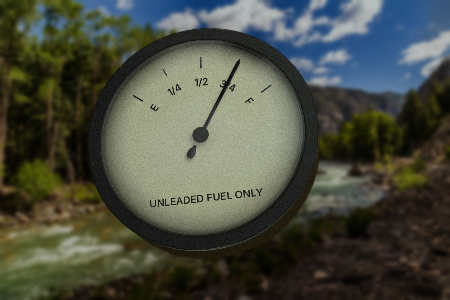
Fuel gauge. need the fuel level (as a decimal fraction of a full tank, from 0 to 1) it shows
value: 0.75
